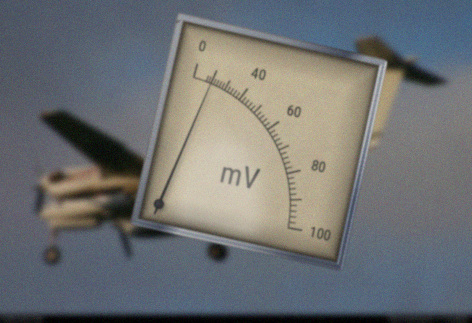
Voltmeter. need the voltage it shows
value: 20 mV
